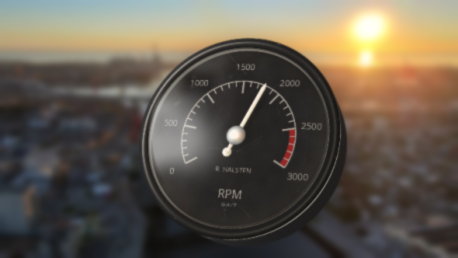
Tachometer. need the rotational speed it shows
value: 1800 rpm
